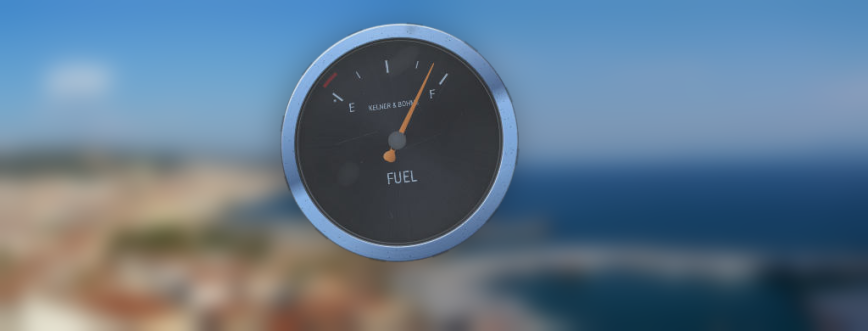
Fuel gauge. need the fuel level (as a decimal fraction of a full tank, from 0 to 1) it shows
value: 0.875
